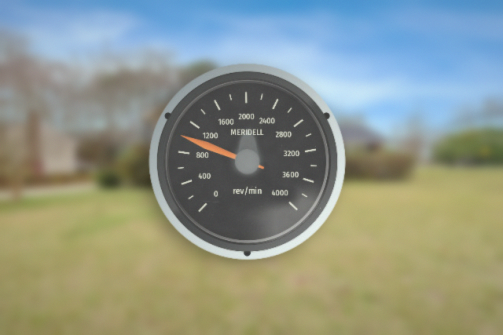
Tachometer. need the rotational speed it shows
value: 1000 rpm
